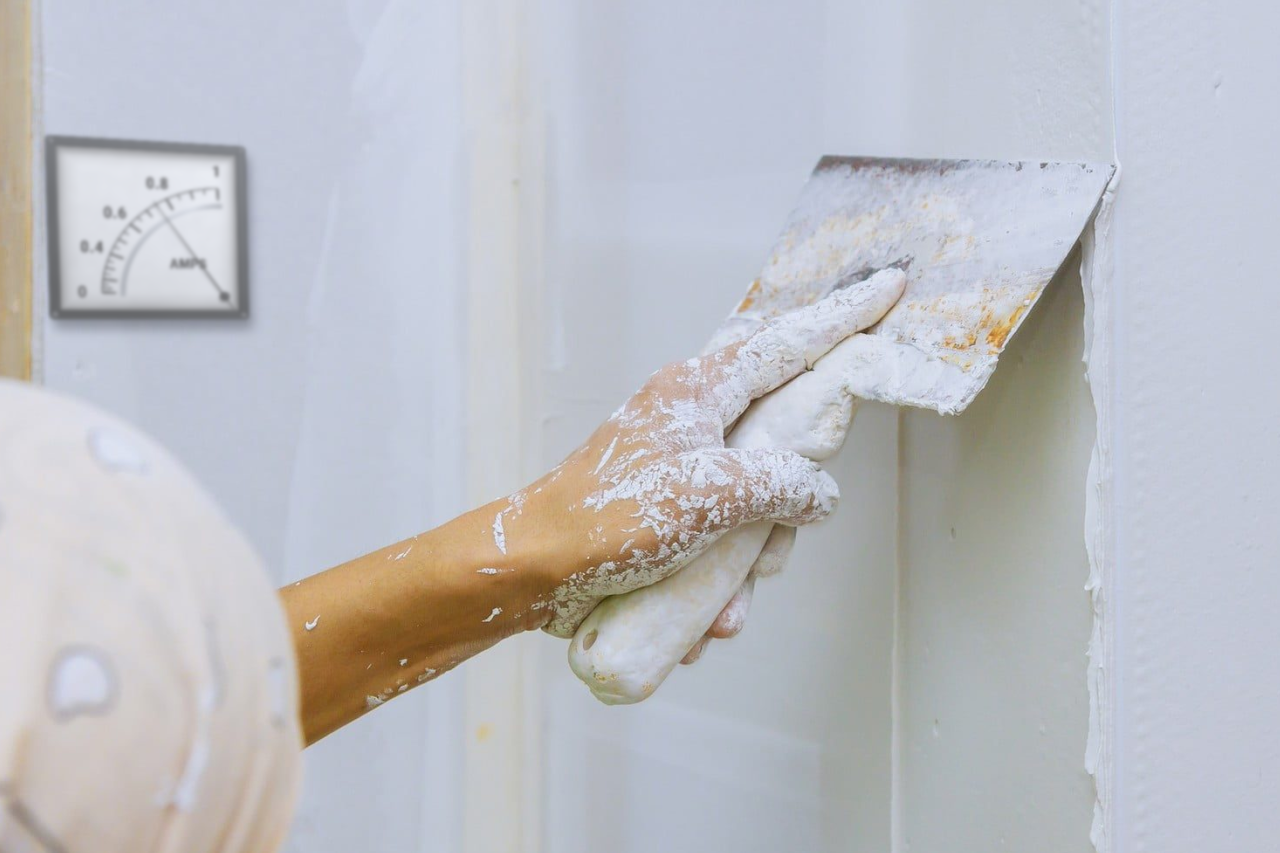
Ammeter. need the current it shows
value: 0.75 A
